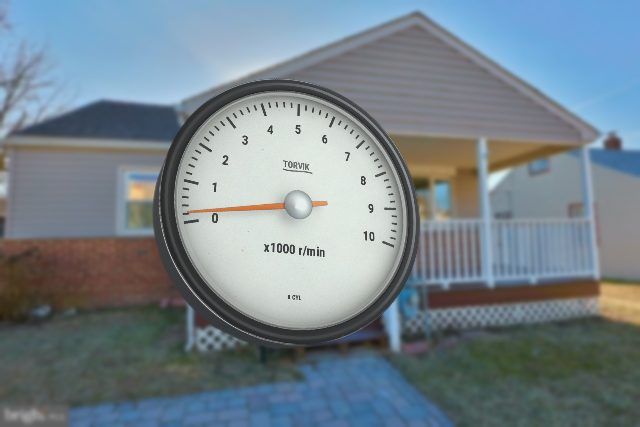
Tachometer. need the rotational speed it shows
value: 200 rpm
